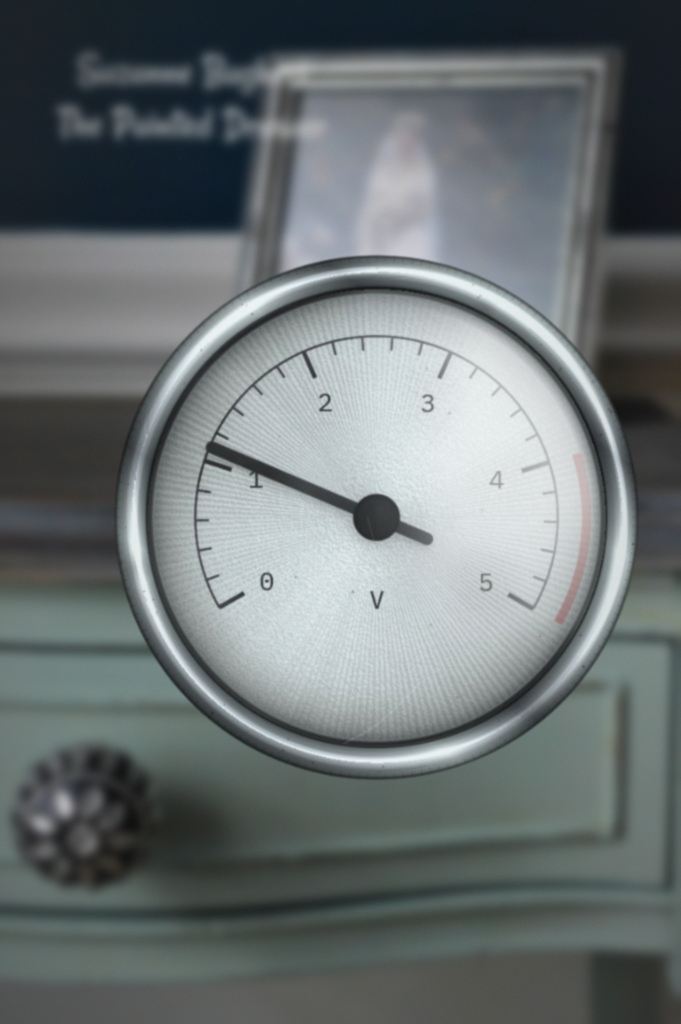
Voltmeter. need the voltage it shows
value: 1.1 V
